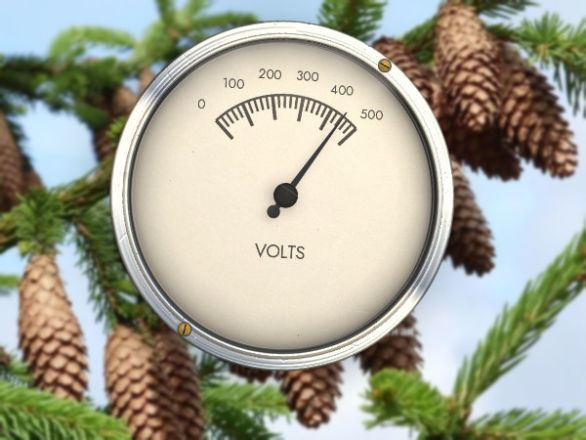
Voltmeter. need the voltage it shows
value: 440 V
